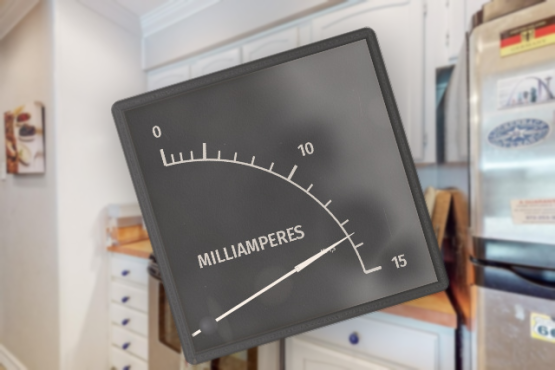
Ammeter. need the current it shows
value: 13.5 mA
